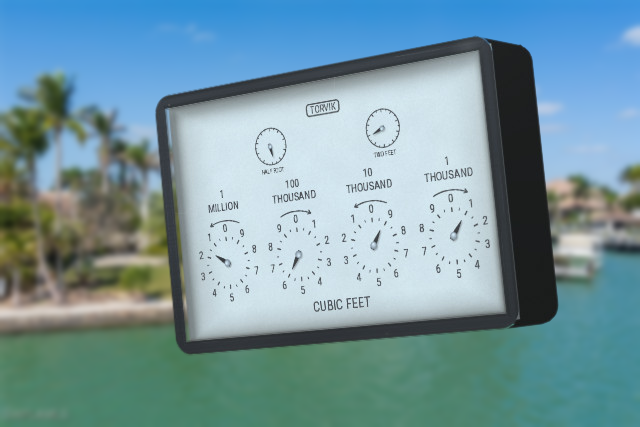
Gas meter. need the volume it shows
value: 159100 ft³
